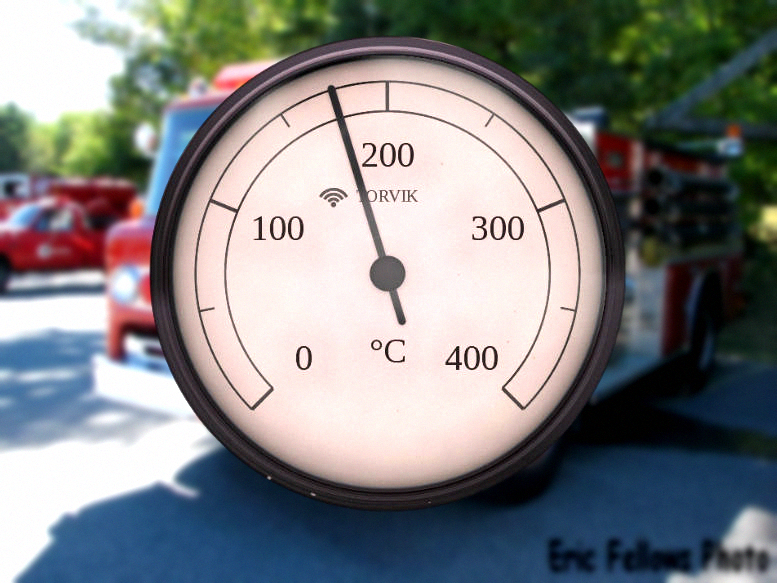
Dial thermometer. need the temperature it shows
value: 175 °C
